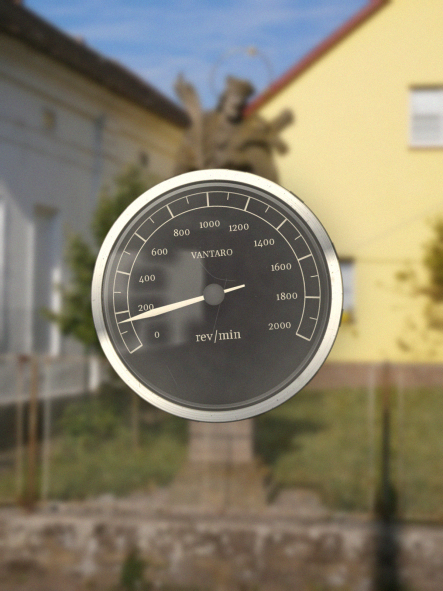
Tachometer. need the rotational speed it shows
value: 150 rpm
